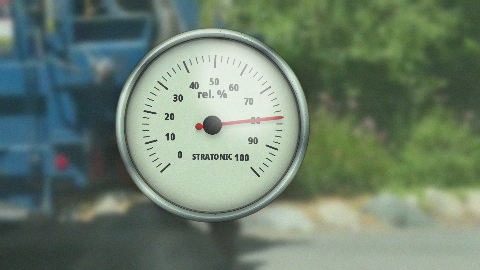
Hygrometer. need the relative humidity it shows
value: 80 %
